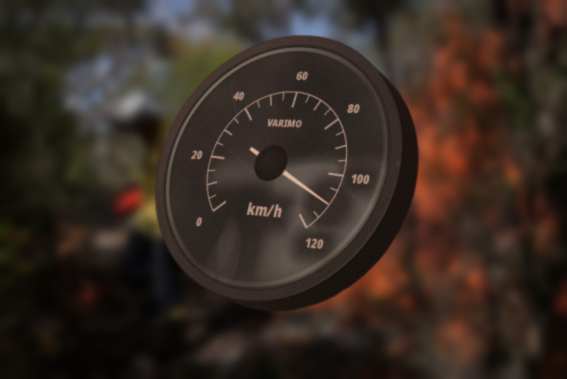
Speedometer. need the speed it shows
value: 110 km/h
